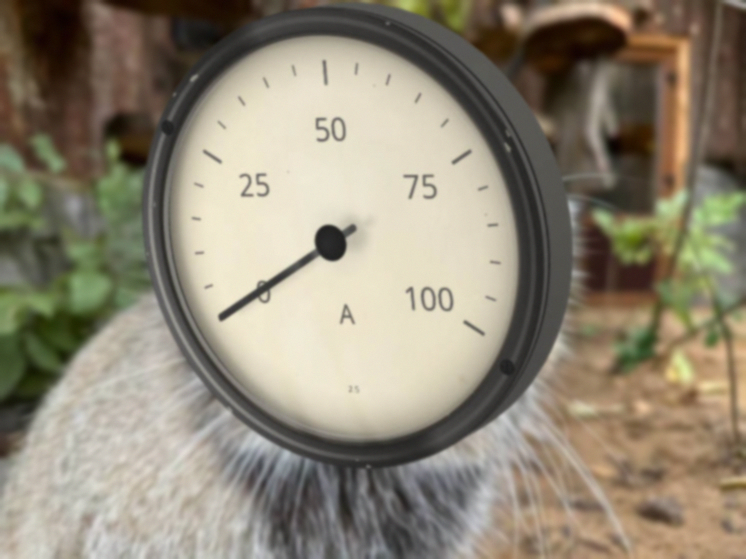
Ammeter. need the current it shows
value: 0 A
